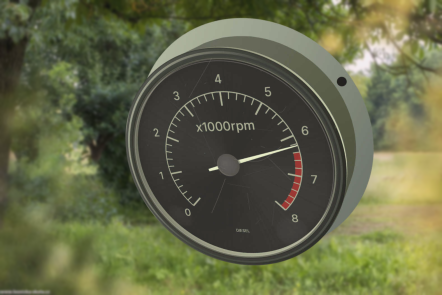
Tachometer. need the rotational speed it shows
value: 6200 rpm
